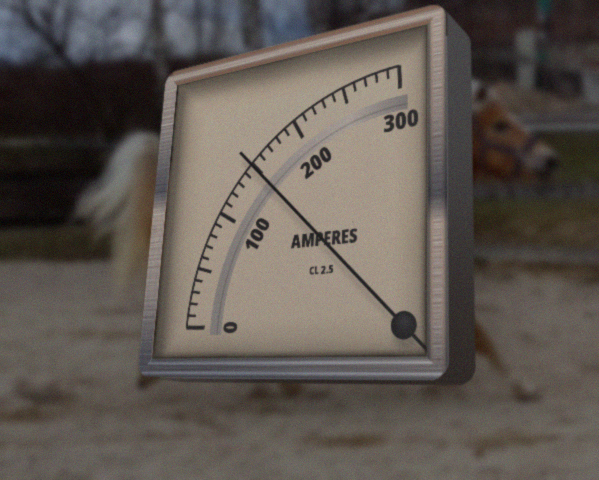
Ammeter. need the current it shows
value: 150 A
